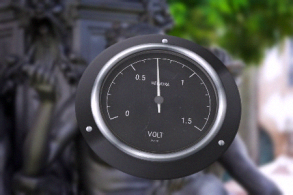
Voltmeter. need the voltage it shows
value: 0.7 V
